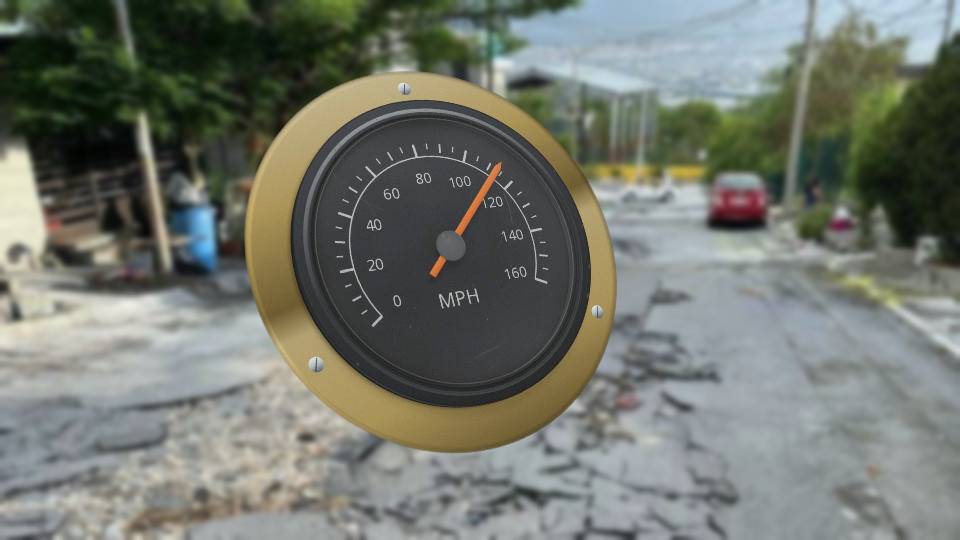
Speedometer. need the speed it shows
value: 112.5 mph
